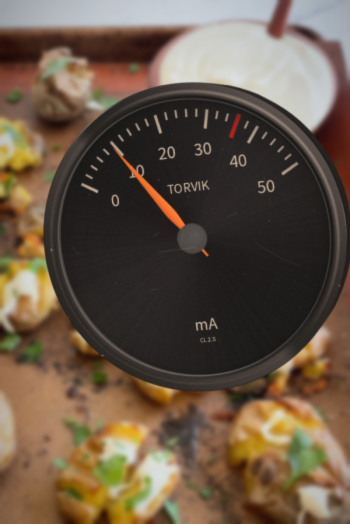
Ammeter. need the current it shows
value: 10 mA
